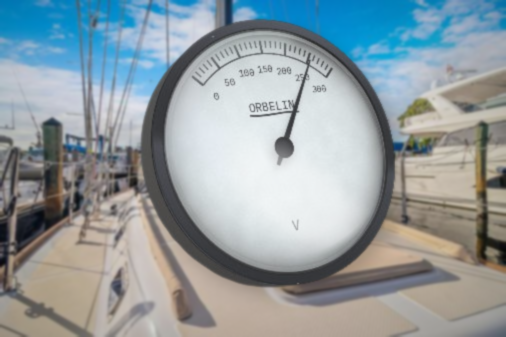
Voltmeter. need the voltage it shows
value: 250 V
